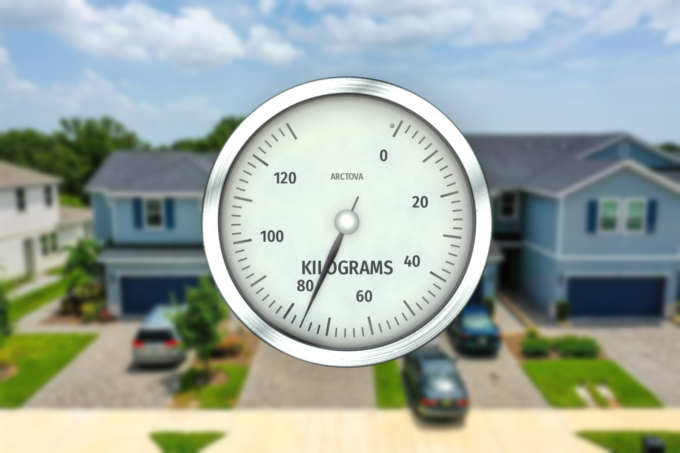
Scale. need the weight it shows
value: 76 kg
